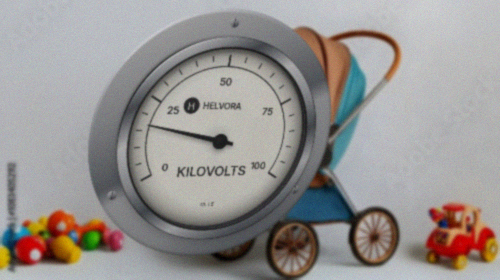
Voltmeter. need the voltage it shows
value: 17.5 kV
